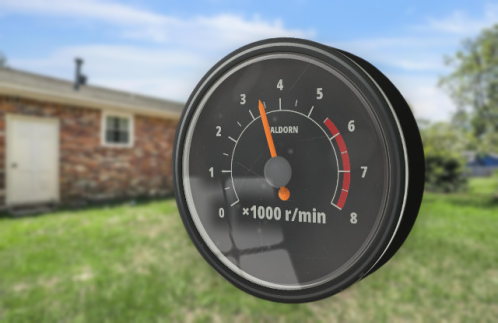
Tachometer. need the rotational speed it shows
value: 3500 rpm
